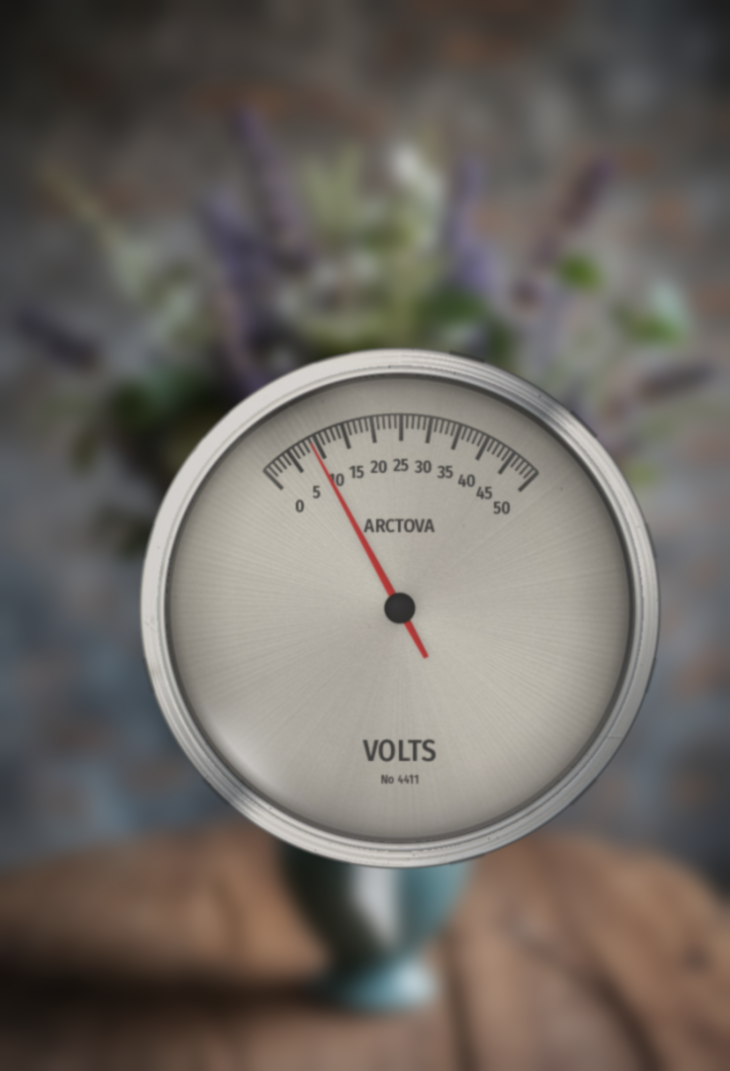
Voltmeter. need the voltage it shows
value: 9 V
